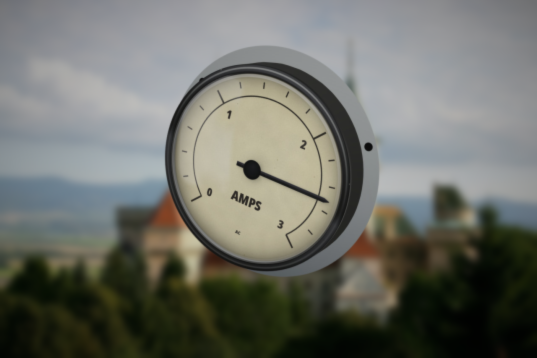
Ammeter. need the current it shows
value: 2.5 A
